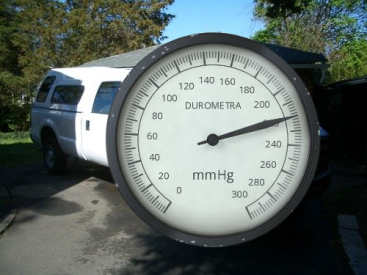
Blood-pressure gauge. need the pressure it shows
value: 220 mmHg
